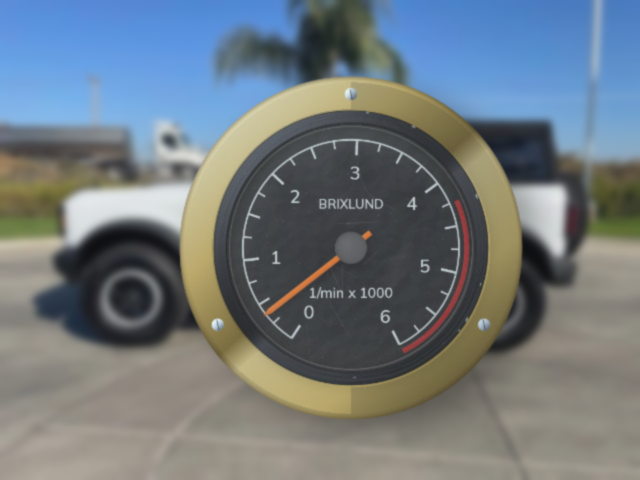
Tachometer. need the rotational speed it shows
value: 375 rpm
